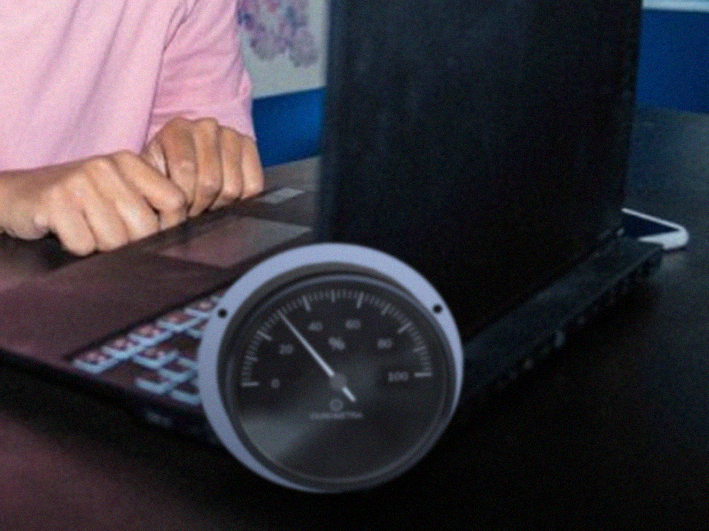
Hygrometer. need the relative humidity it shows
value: 30 %
